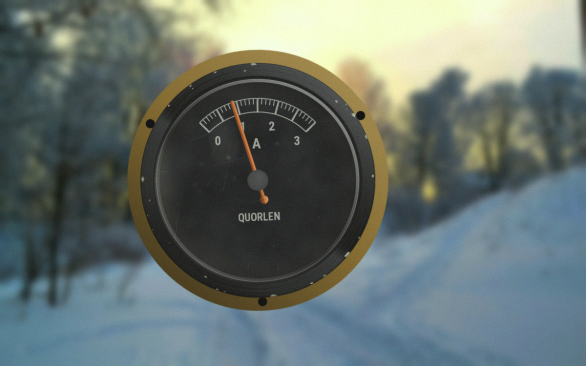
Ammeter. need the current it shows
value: 0.9 A
